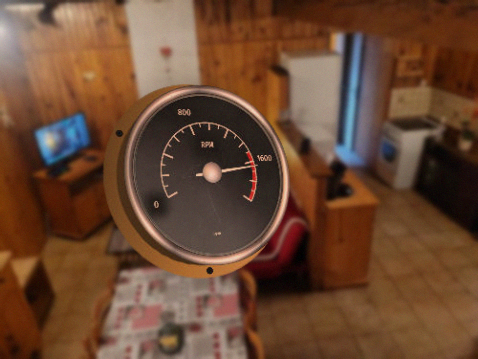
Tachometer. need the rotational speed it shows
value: 1650 rpm
